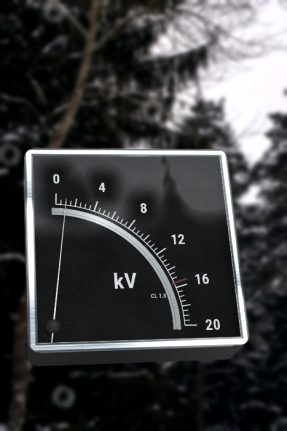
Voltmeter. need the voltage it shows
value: 1 kV
